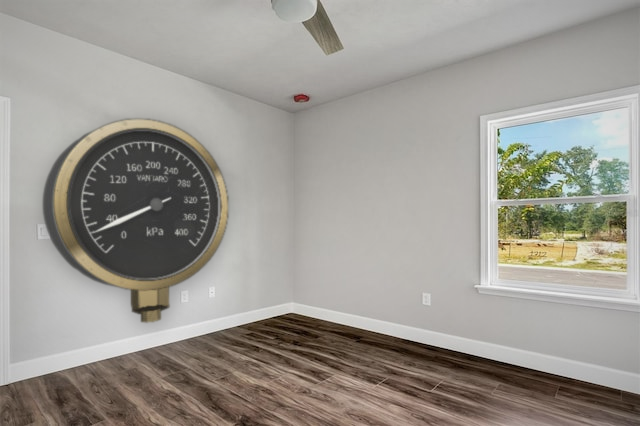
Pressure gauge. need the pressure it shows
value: 30 kPa
